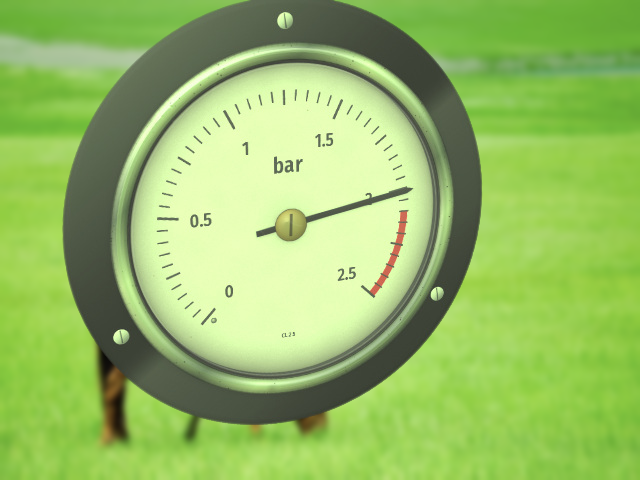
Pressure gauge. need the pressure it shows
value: 2 bar
